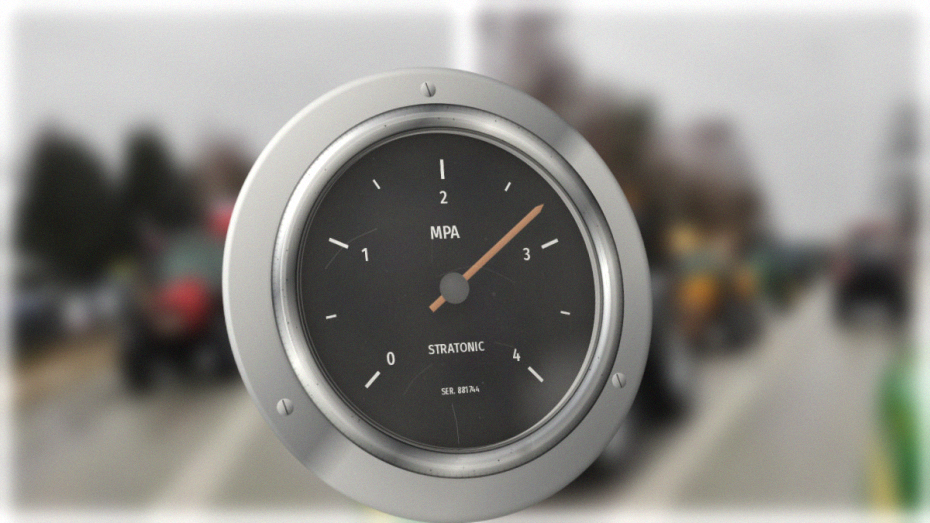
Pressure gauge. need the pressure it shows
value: 2.75 MPa
